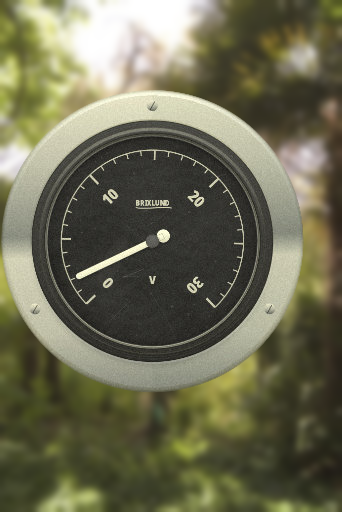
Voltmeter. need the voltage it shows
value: 2 V
